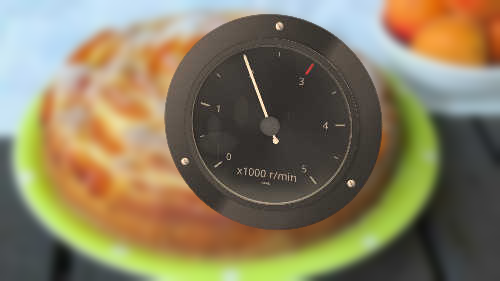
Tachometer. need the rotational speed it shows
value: 2000 rpm
